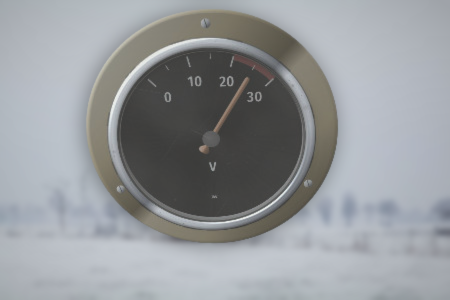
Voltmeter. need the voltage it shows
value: 25 V
